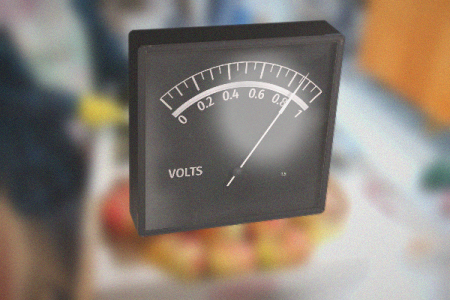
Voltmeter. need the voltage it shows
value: 0.85 V
